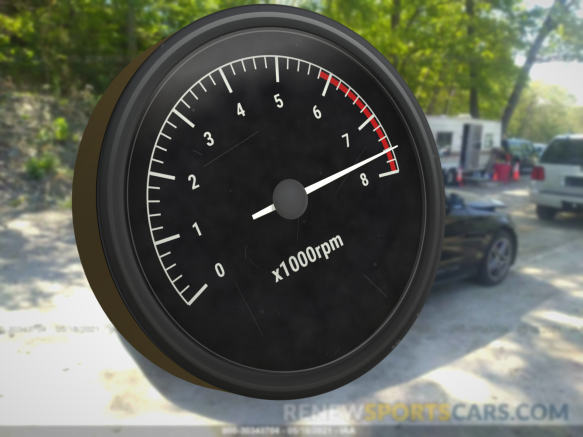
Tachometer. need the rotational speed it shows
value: 7600 rpm
